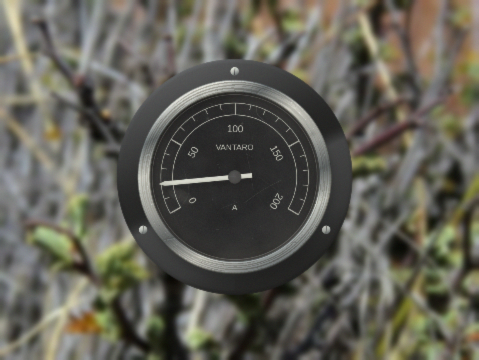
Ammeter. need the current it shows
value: 20 A
